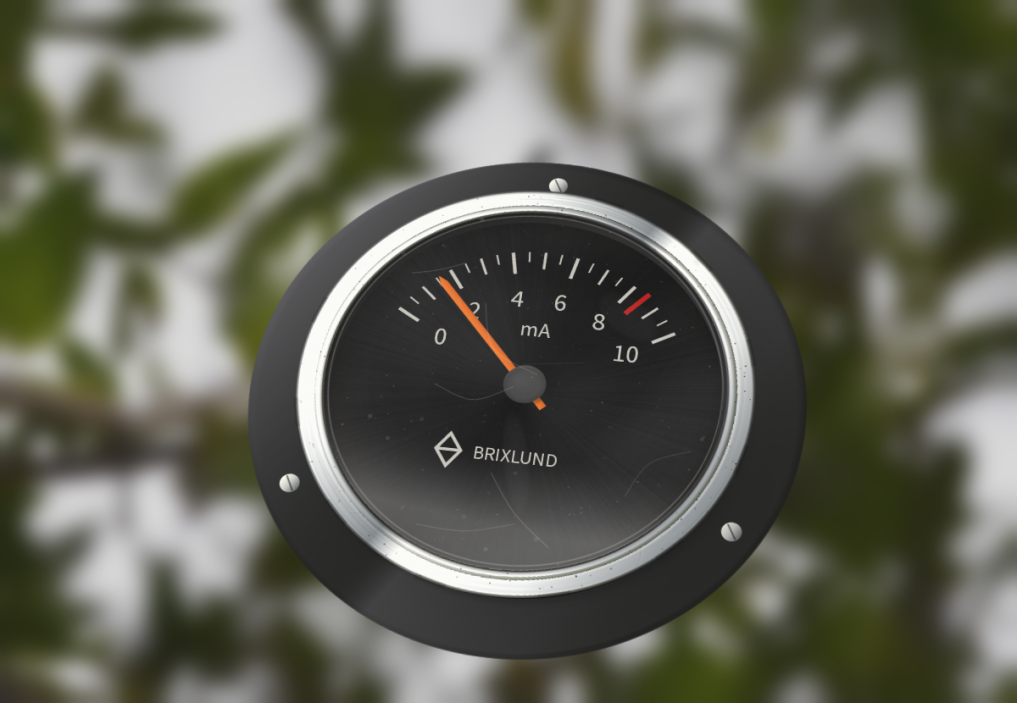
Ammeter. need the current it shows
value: 1.5 mA
